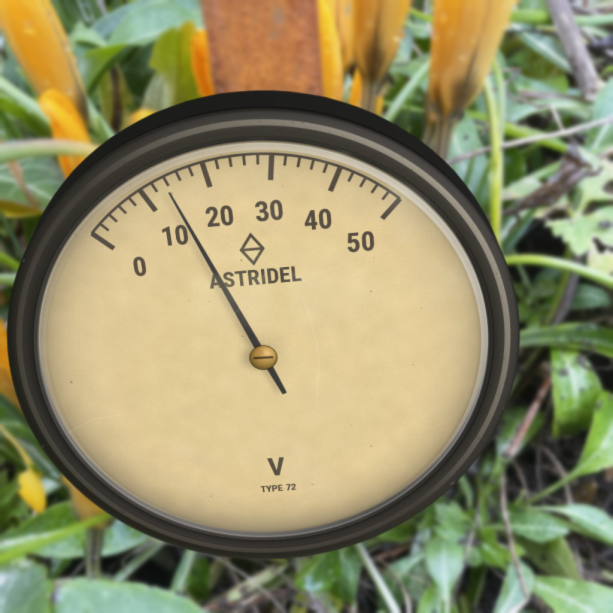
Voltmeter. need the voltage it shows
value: 14 V
